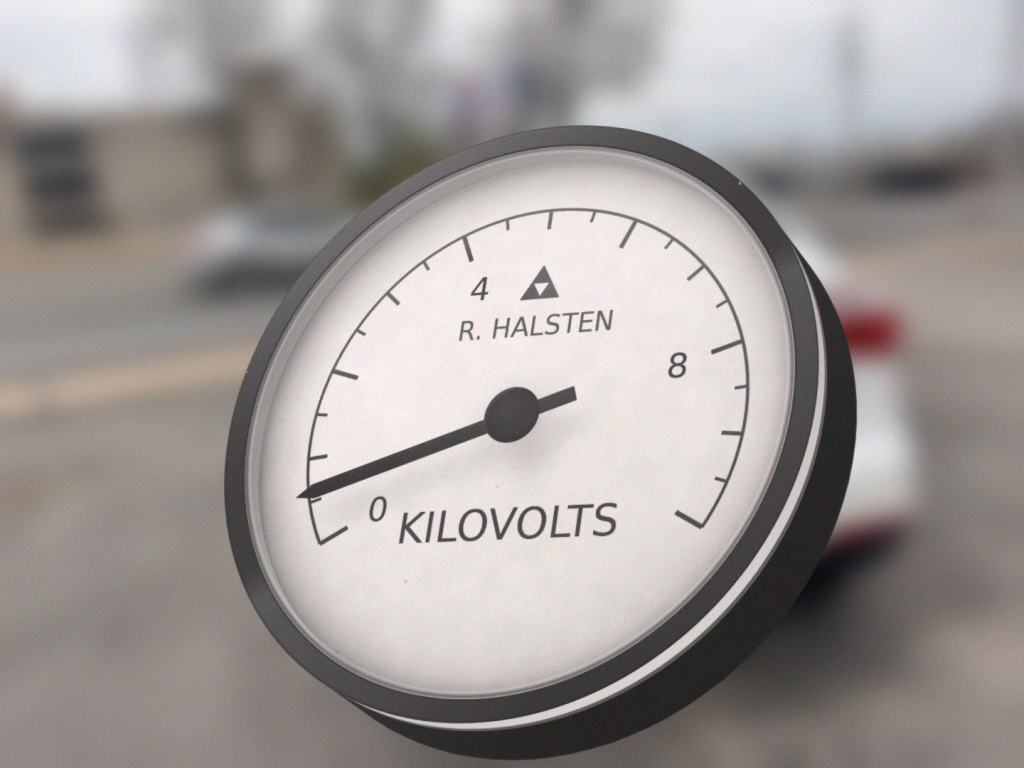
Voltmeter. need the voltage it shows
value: 0.5 kV
